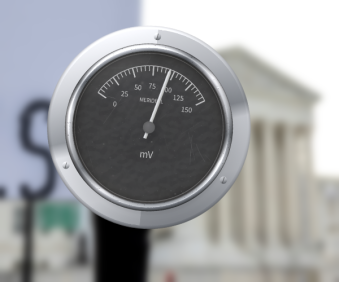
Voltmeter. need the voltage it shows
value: 95 mV
